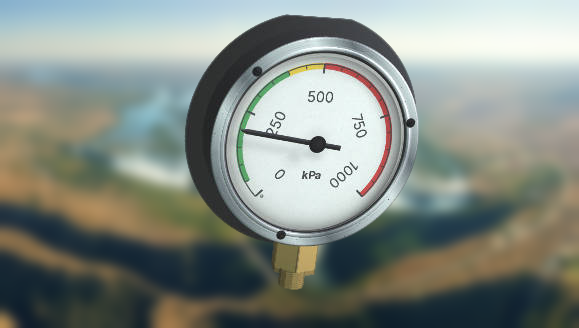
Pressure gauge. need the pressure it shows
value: 200 kPa
